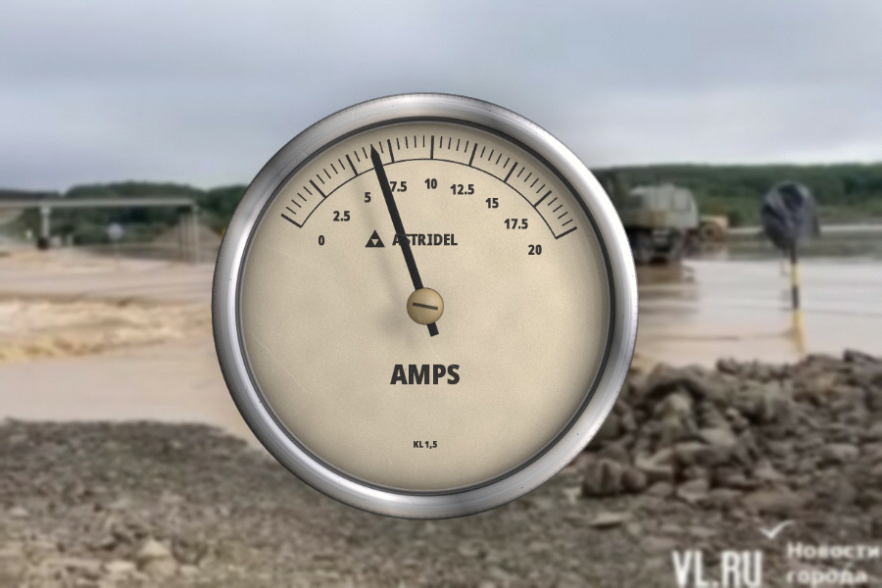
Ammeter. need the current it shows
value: 6.5 A
